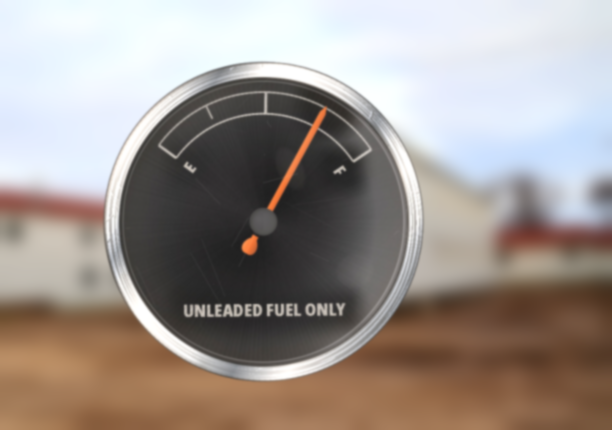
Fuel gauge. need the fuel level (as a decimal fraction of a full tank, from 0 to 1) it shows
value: 0.75
